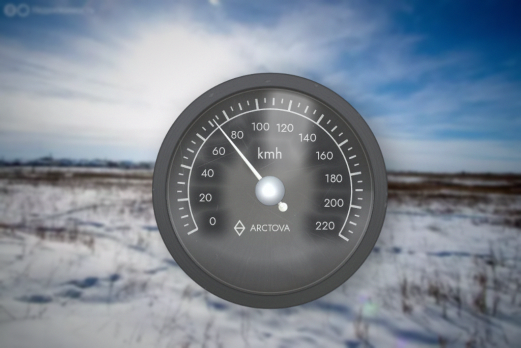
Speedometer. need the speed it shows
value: 72.5 km/h
